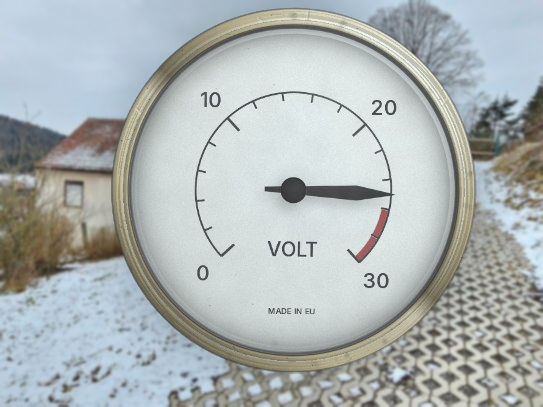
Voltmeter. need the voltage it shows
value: 25 V
